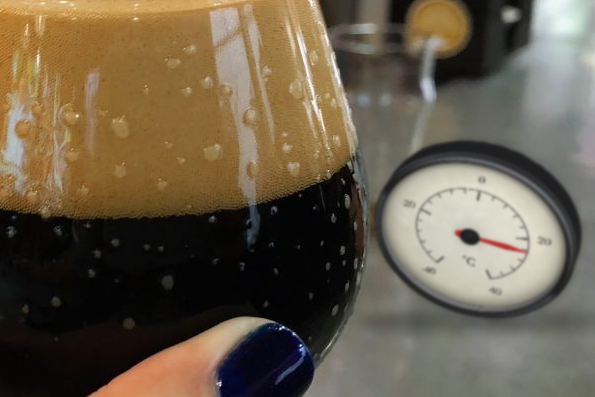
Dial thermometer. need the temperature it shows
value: 24 °C
